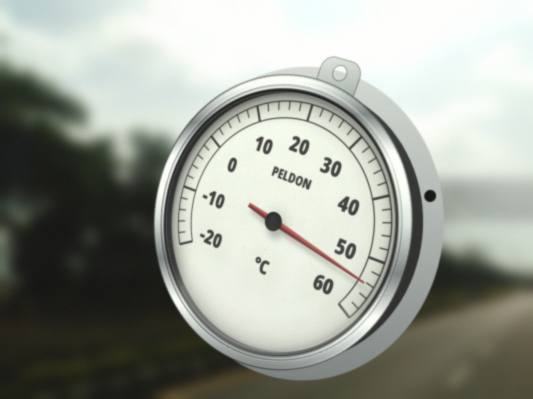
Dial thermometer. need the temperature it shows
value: 54 °C
